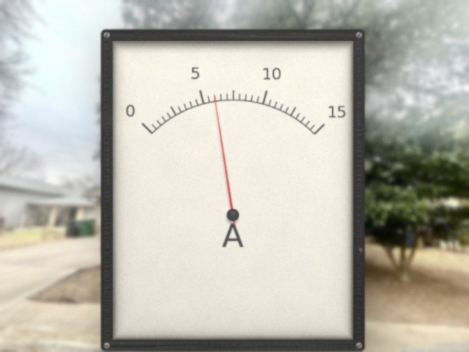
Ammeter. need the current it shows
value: 6 A
